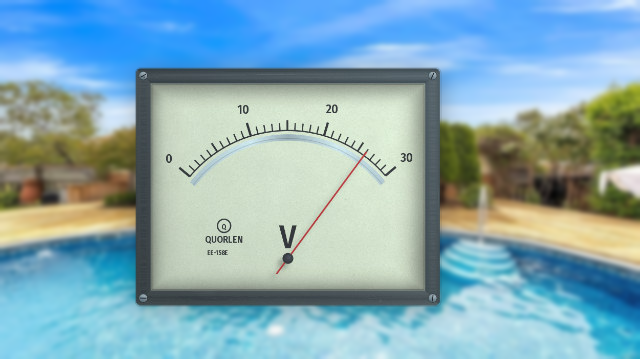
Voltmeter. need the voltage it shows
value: 26 V
